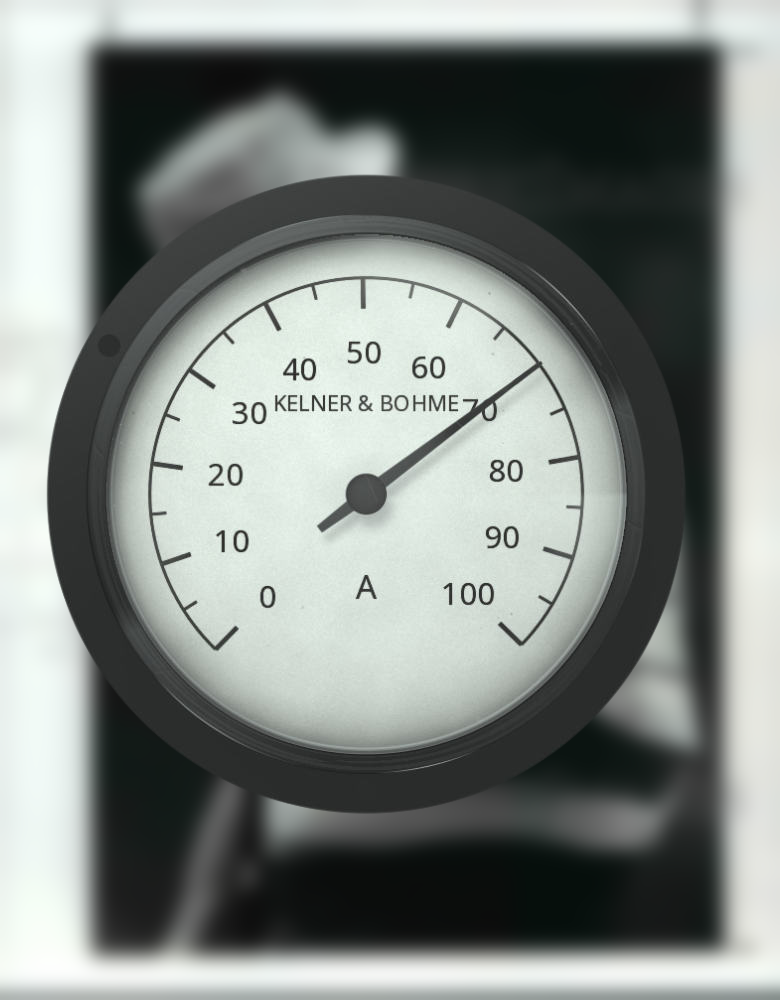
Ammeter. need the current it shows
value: 70 A
